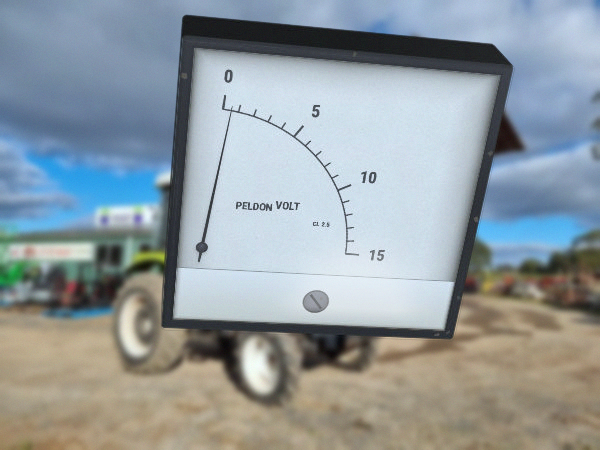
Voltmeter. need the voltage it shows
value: 0.5 V
